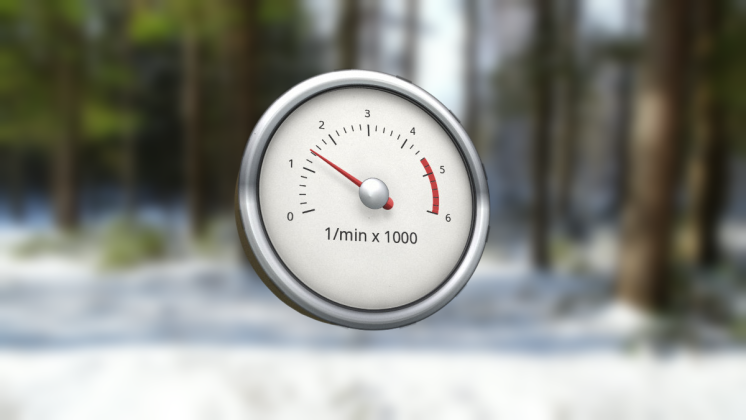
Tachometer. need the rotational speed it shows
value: 1400 rpm
